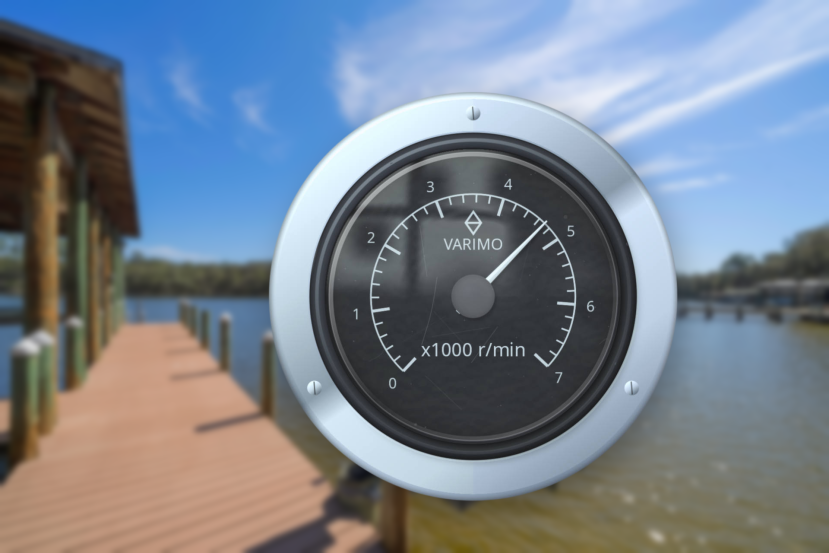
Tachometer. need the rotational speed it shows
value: 4700 rpm
